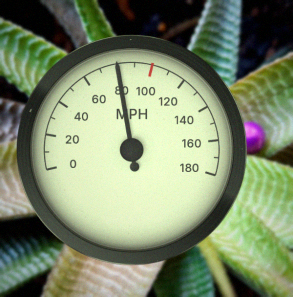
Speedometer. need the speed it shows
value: 80 mph
